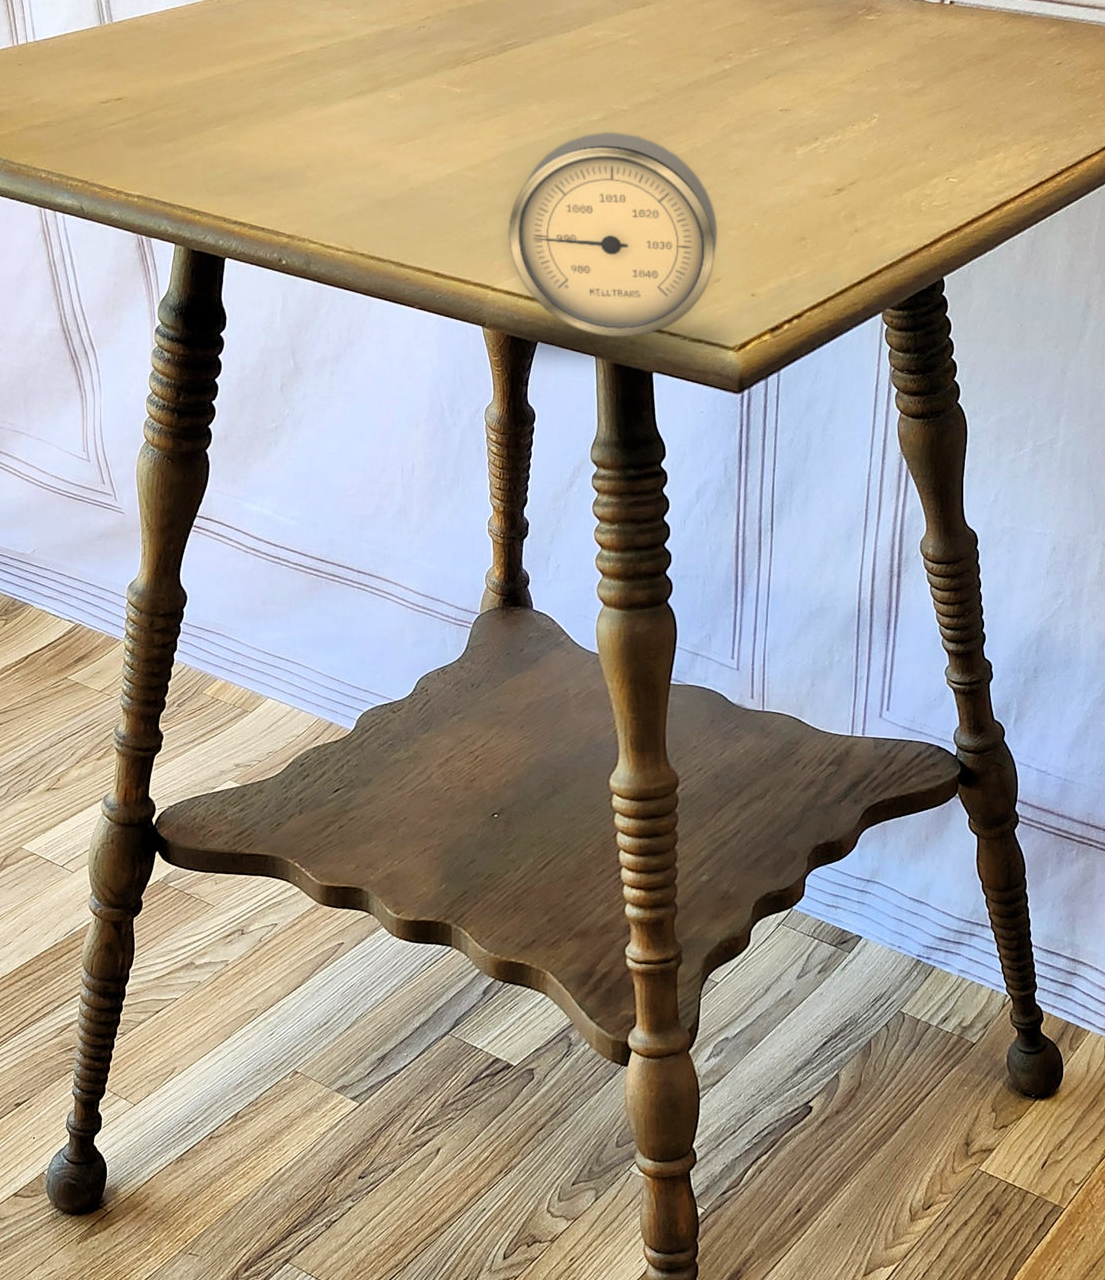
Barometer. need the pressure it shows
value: 990 mbar
